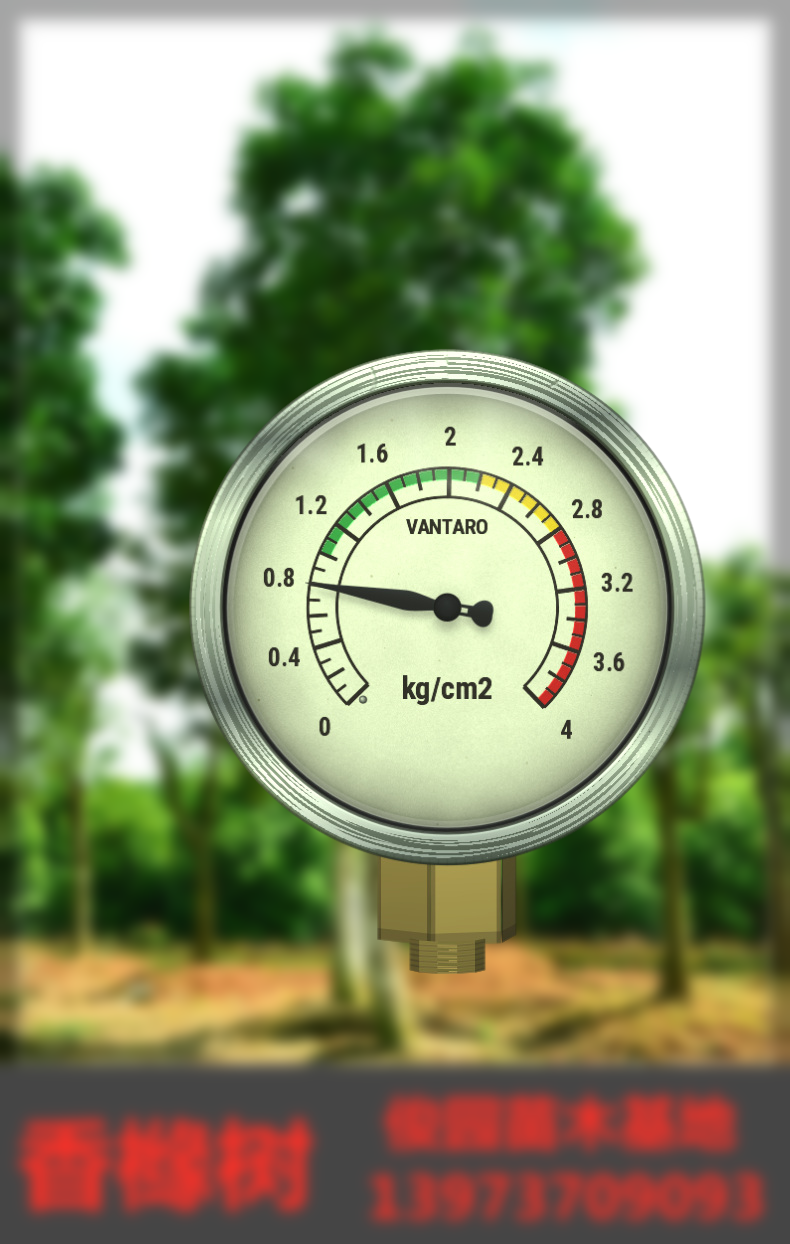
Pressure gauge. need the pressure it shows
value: 0.8 kg/cm²
